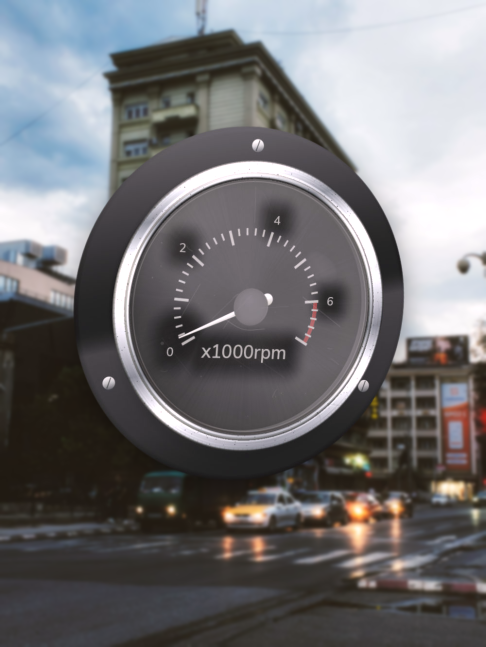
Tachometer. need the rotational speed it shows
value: 200 rpm
